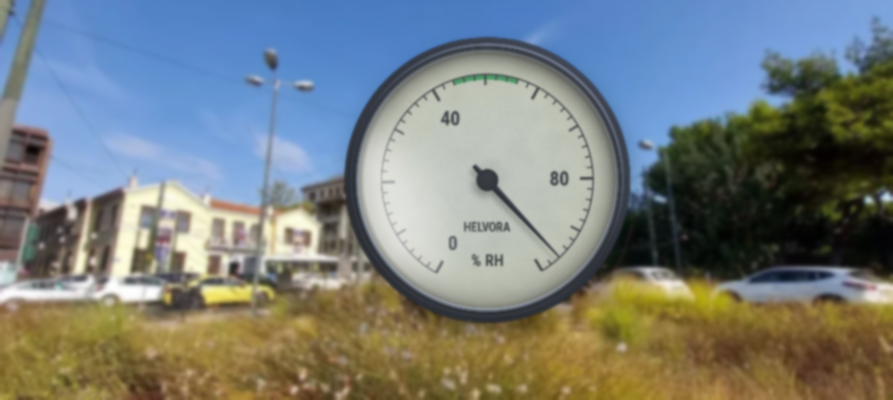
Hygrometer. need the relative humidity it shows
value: 96 %
